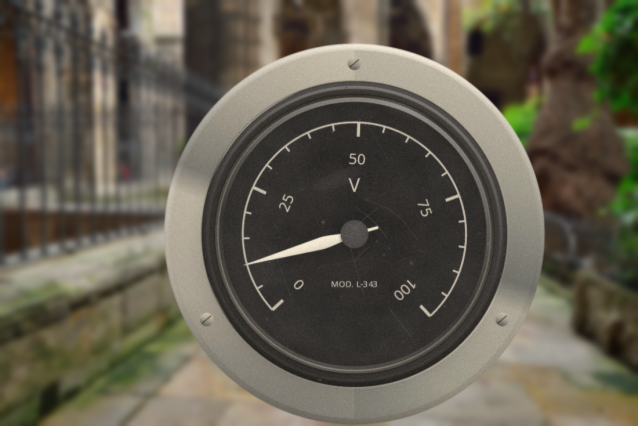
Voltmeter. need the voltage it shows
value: 10 V
